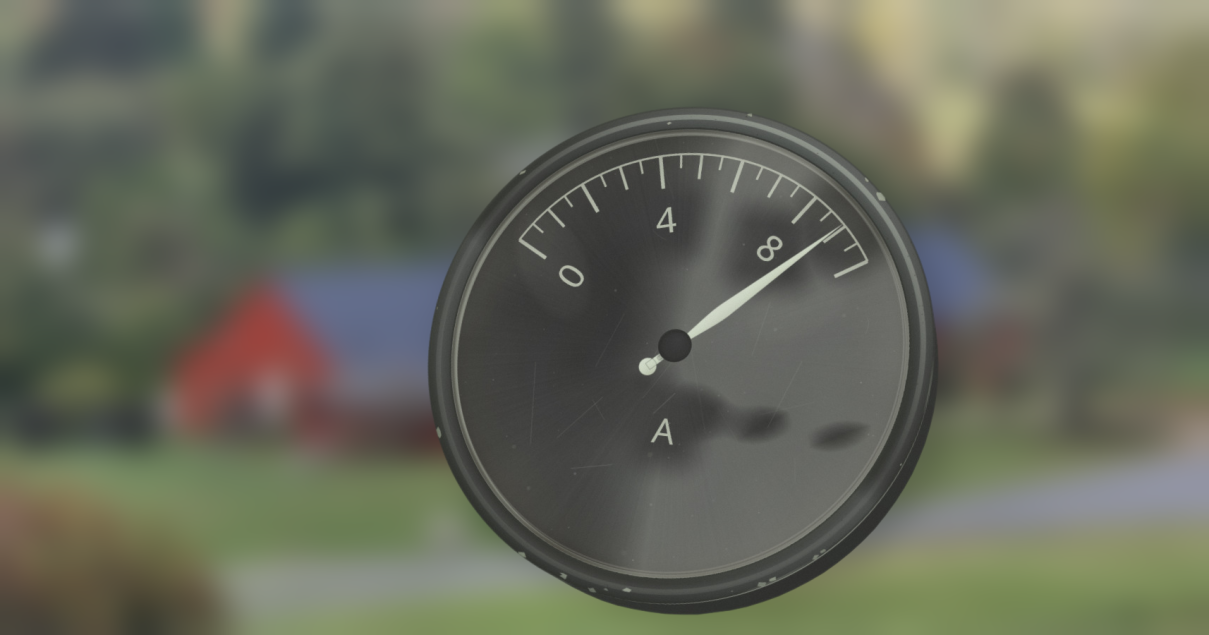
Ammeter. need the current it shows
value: 9 A
